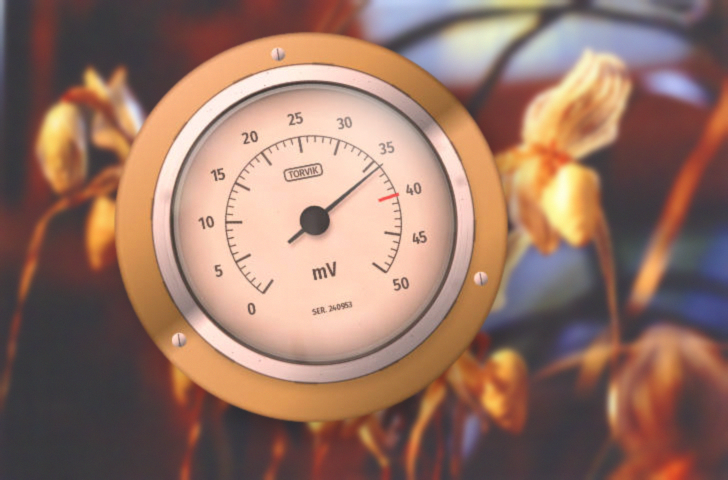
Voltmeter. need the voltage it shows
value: 36 mV
